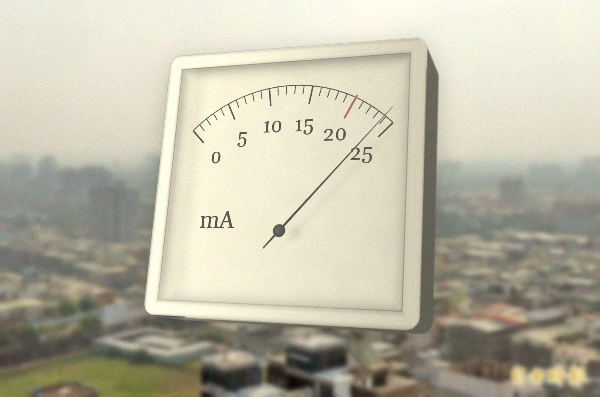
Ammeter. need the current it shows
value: 24 mA
